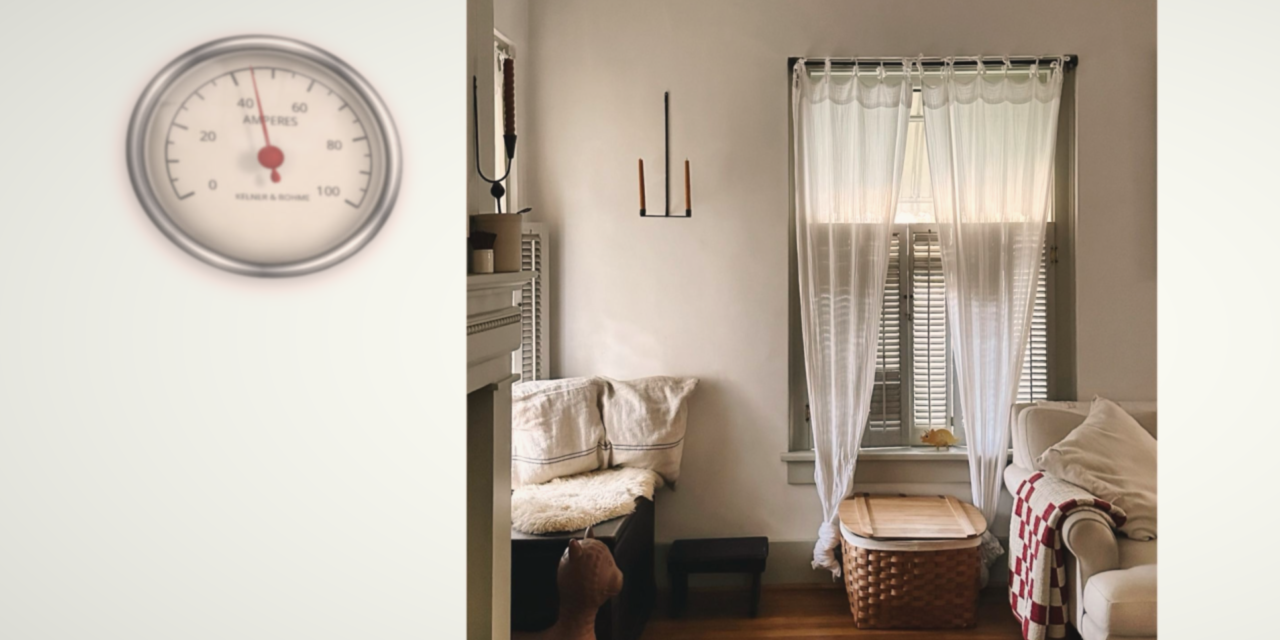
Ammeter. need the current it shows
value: 45 A
